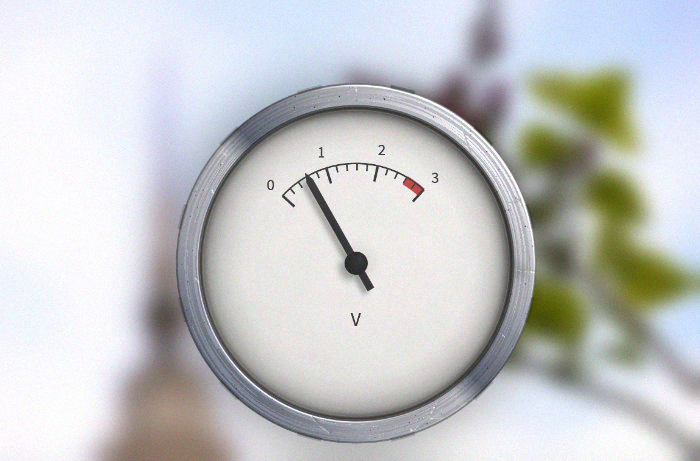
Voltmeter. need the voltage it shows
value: 0.6 V
